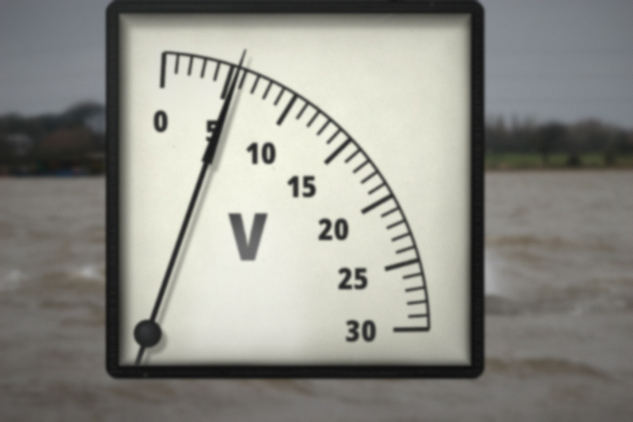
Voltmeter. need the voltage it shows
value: 5.5 V
